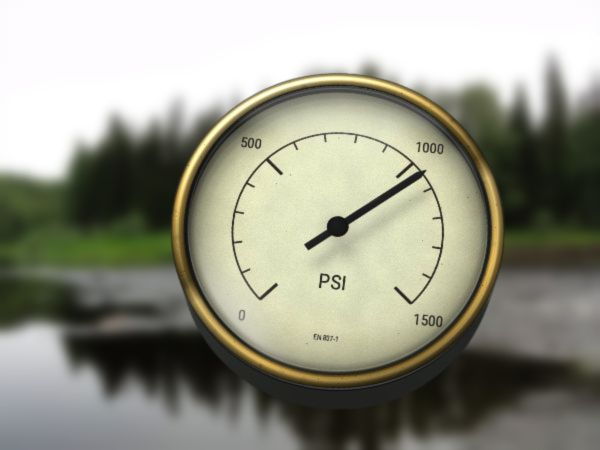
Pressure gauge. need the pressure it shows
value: 1050 psi
